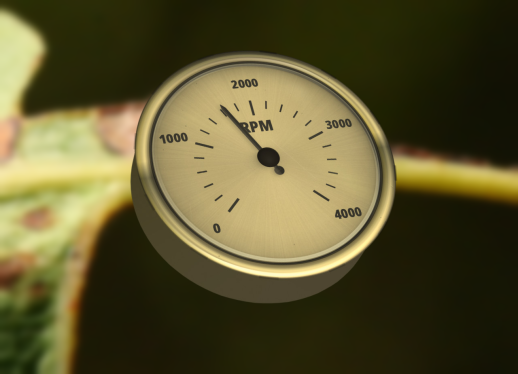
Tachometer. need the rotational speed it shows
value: 1600 rpm
